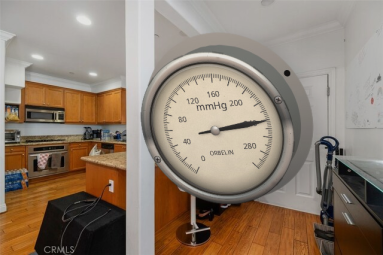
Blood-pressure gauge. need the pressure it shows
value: 240 mmHg
